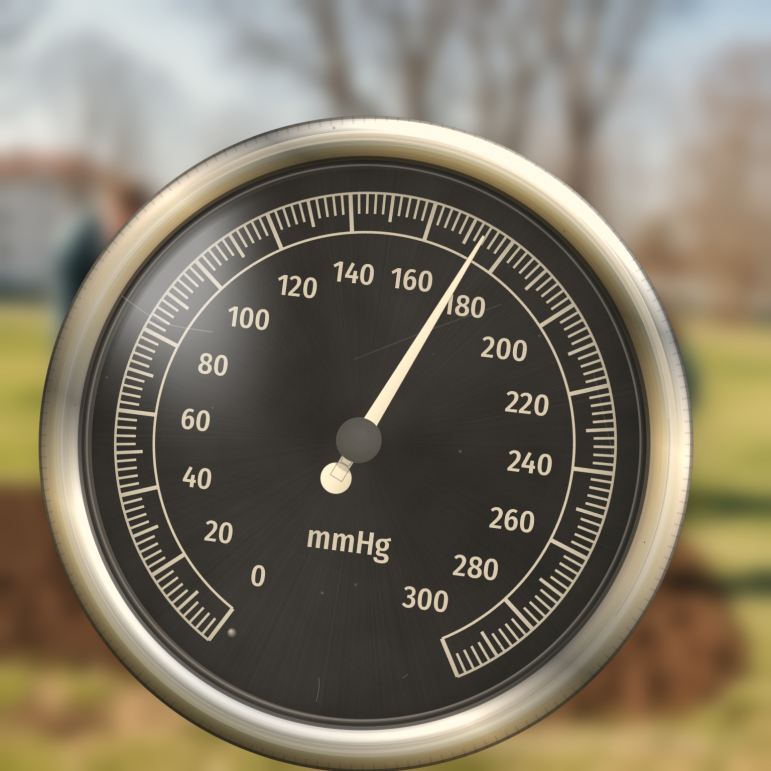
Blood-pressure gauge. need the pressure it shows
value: 174 mmHg
